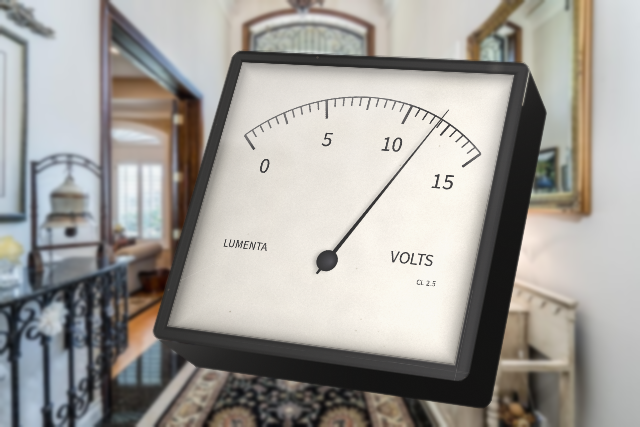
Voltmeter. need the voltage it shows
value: 12 V
